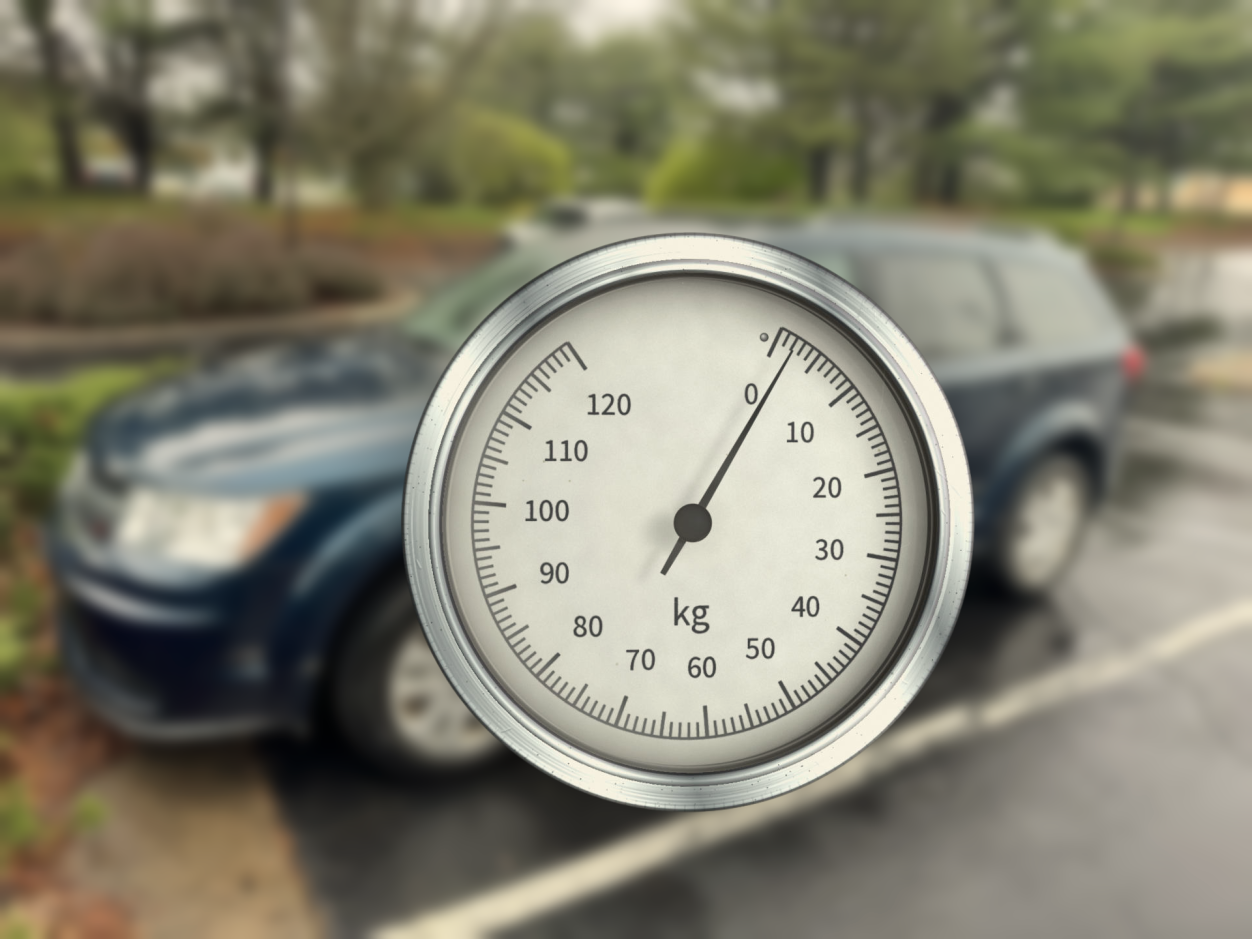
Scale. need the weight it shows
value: 2 kg
